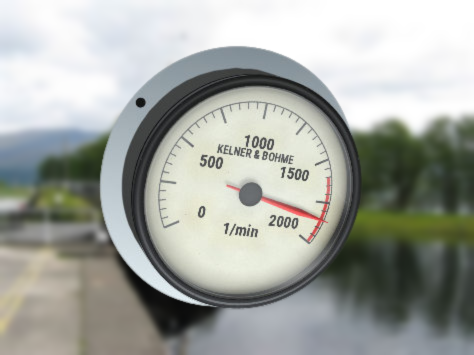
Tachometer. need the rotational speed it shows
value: 1850 rpm
